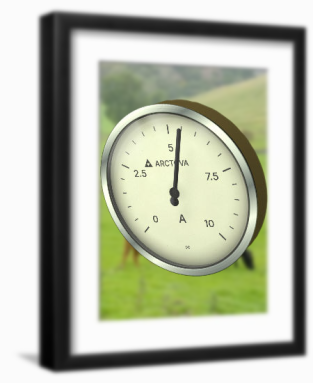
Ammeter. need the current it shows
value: 5.5 A
